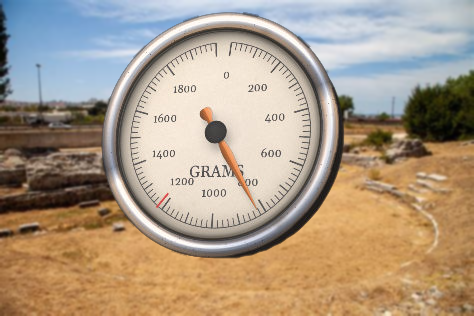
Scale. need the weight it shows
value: 820 g
